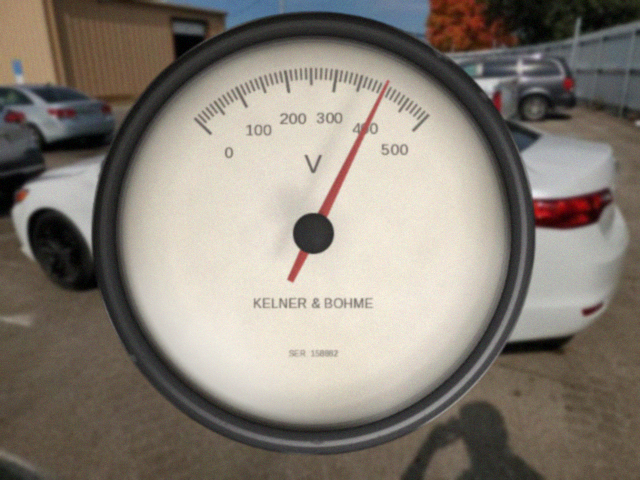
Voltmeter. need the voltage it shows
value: 400 V
